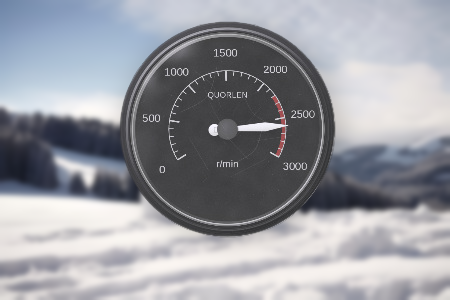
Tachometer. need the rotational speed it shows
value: 2600 rpm
